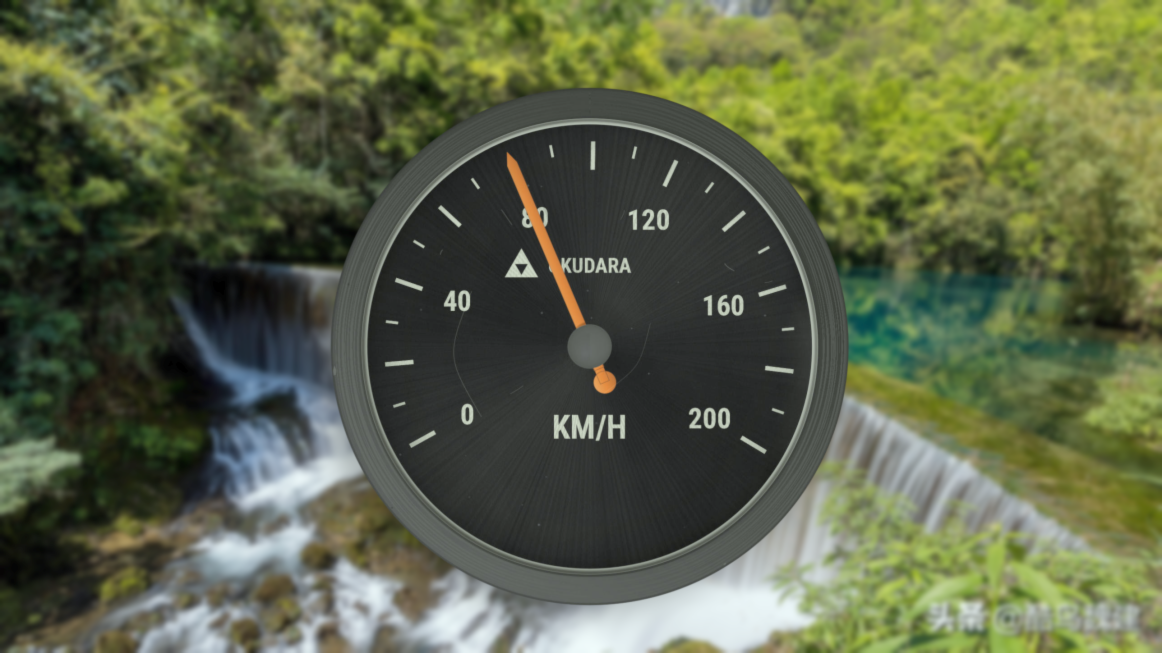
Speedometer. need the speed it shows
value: 80 km/h
